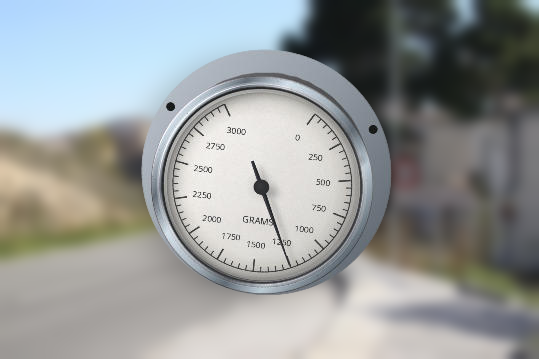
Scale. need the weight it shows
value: 1250 g
